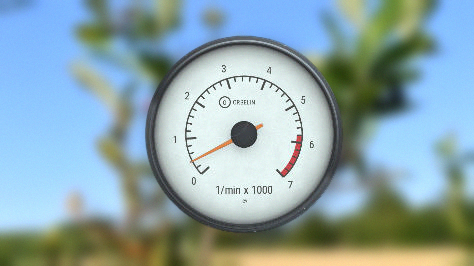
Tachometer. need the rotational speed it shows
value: 400 rpm
